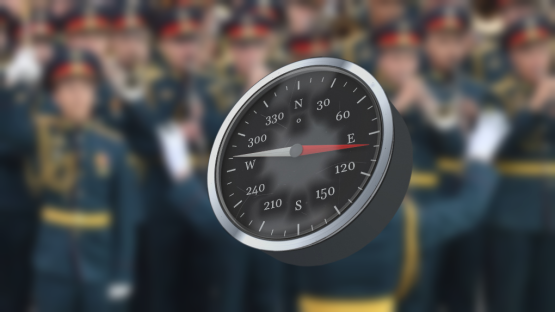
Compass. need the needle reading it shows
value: 100 °
